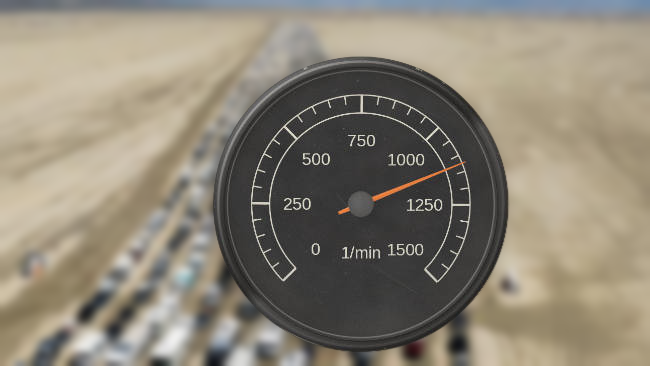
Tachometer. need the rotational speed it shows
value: 1125 rpm
